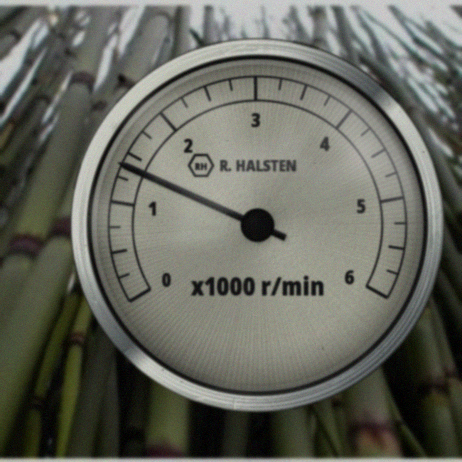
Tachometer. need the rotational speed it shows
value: 1375 rpm
